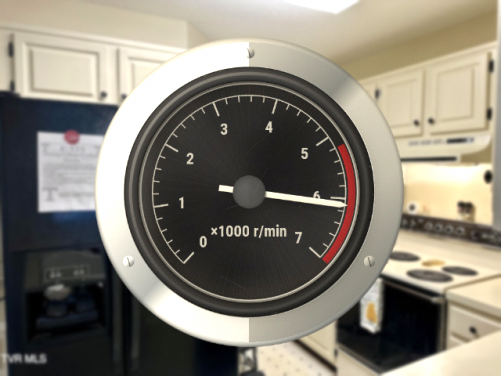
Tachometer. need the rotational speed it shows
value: 6100 rpm
